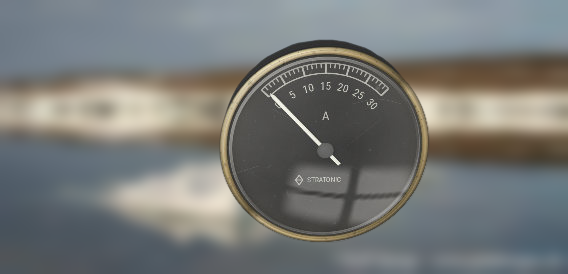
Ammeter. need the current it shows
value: 1 A
